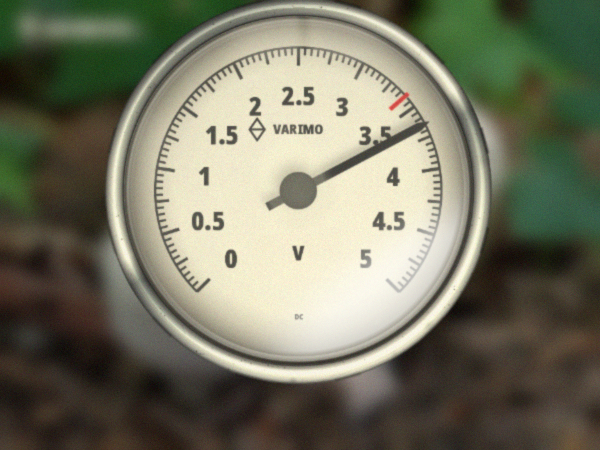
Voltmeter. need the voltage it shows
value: 3.65 V
